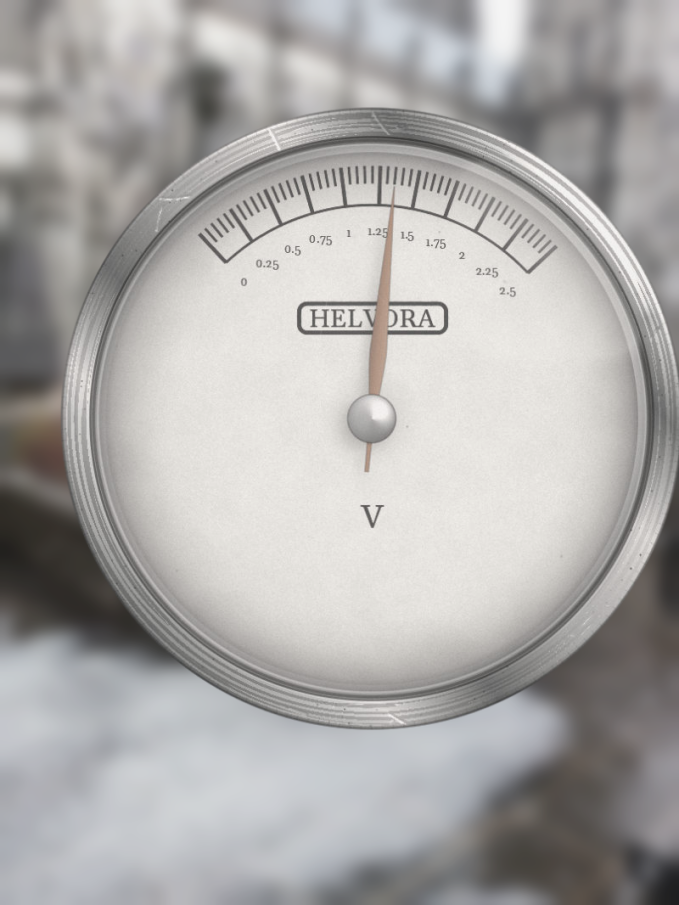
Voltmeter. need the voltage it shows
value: 1.35 V
